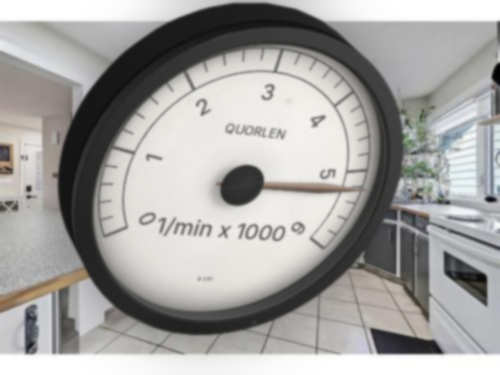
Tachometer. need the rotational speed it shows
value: 5200 rpm
